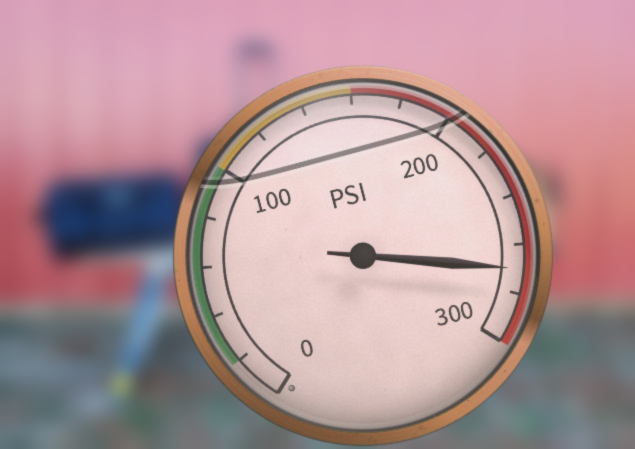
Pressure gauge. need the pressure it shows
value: 270 psi
